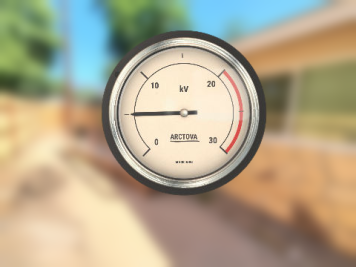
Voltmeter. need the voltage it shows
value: 5 kV
